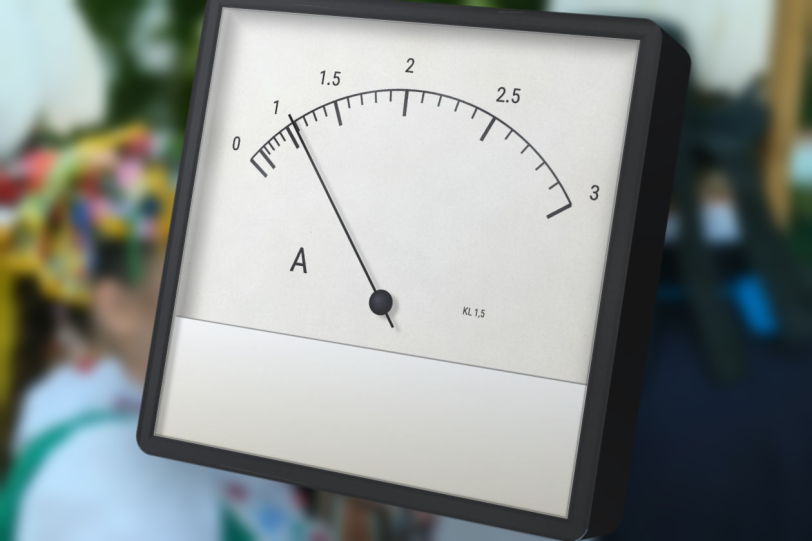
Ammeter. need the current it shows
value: 1.1 A
